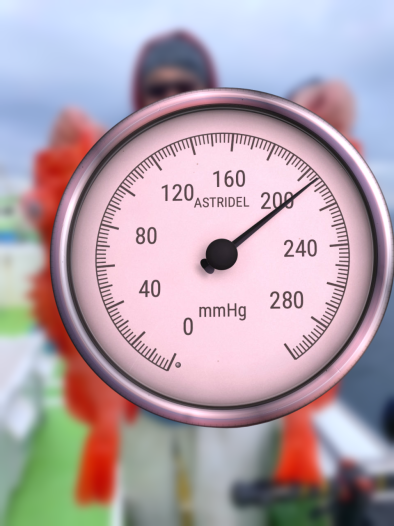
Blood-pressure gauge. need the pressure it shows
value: 206 mmHg
